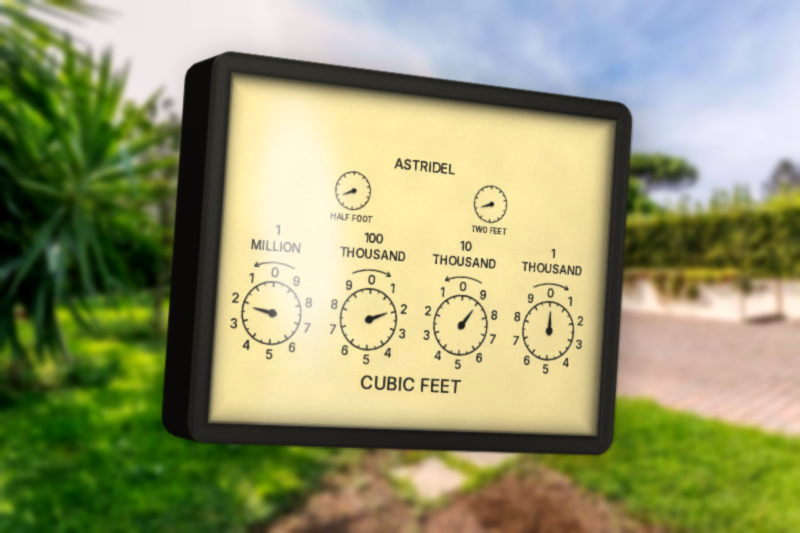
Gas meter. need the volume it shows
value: 219000 ft³
